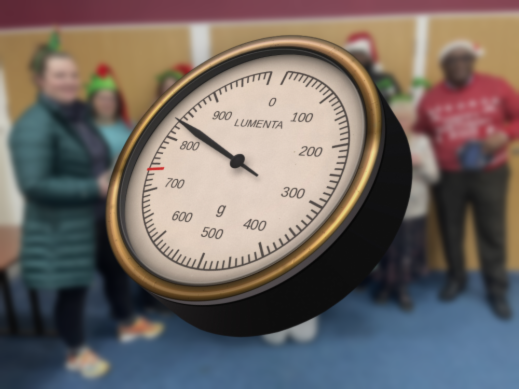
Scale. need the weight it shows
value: 830 g
